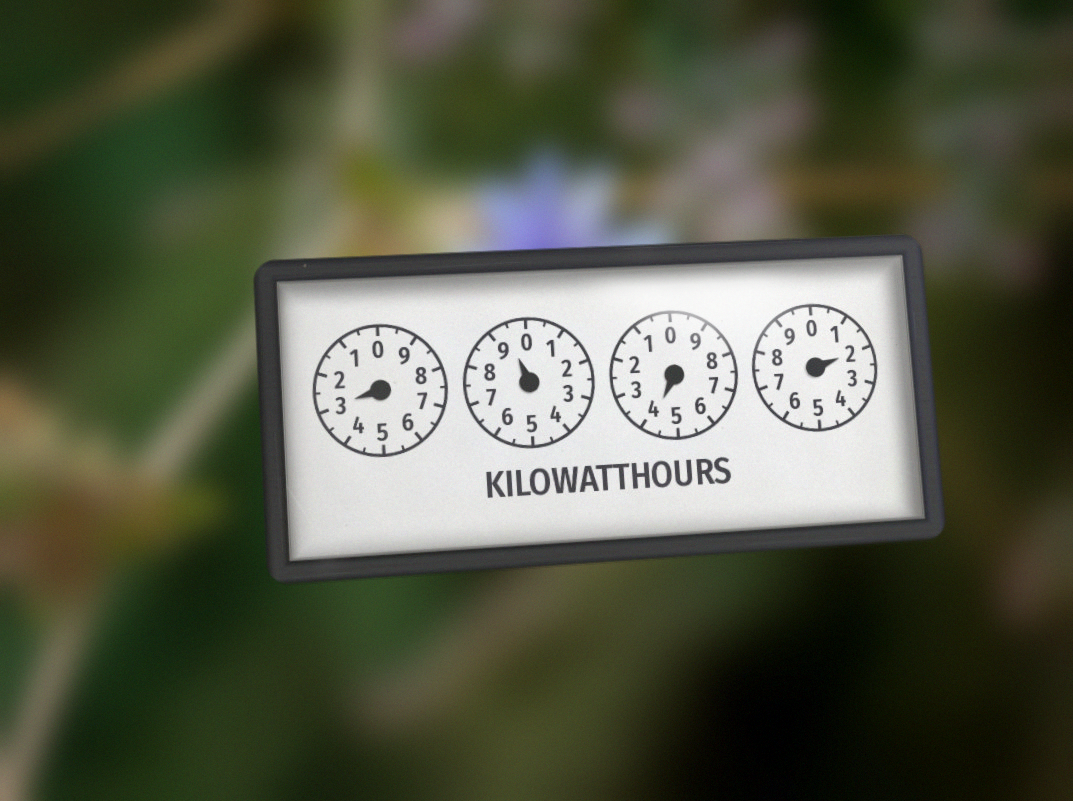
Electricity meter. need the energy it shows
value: 2942 kWh
